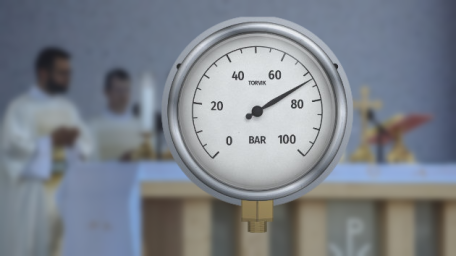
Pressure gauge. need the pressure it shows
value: 72.5 bar
